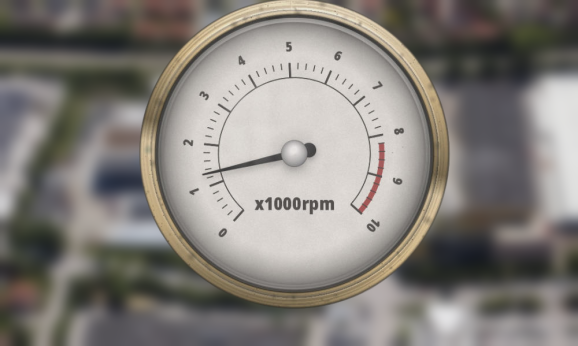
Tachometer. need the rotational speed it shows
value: 1300 rpm
